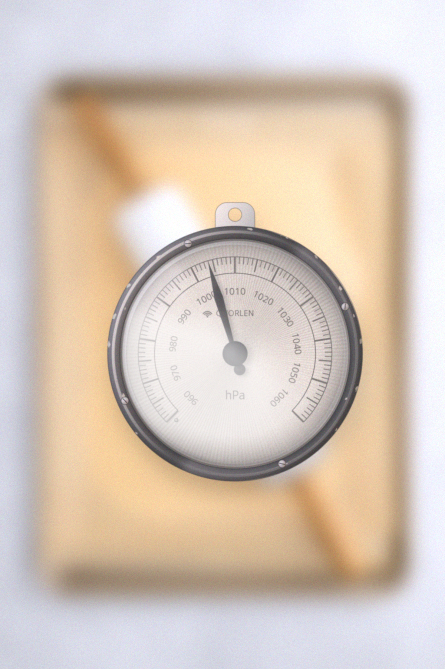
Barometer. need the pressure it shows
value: 1004 hPa
